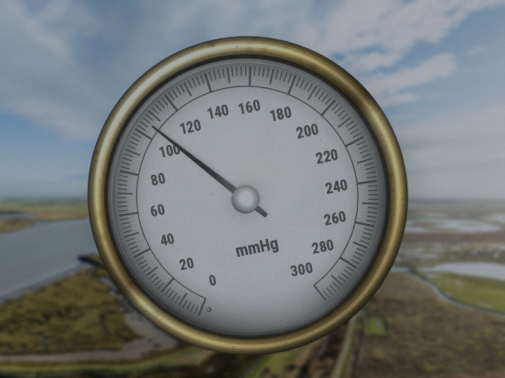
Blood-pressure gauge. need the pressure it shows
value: 106 mmHg
